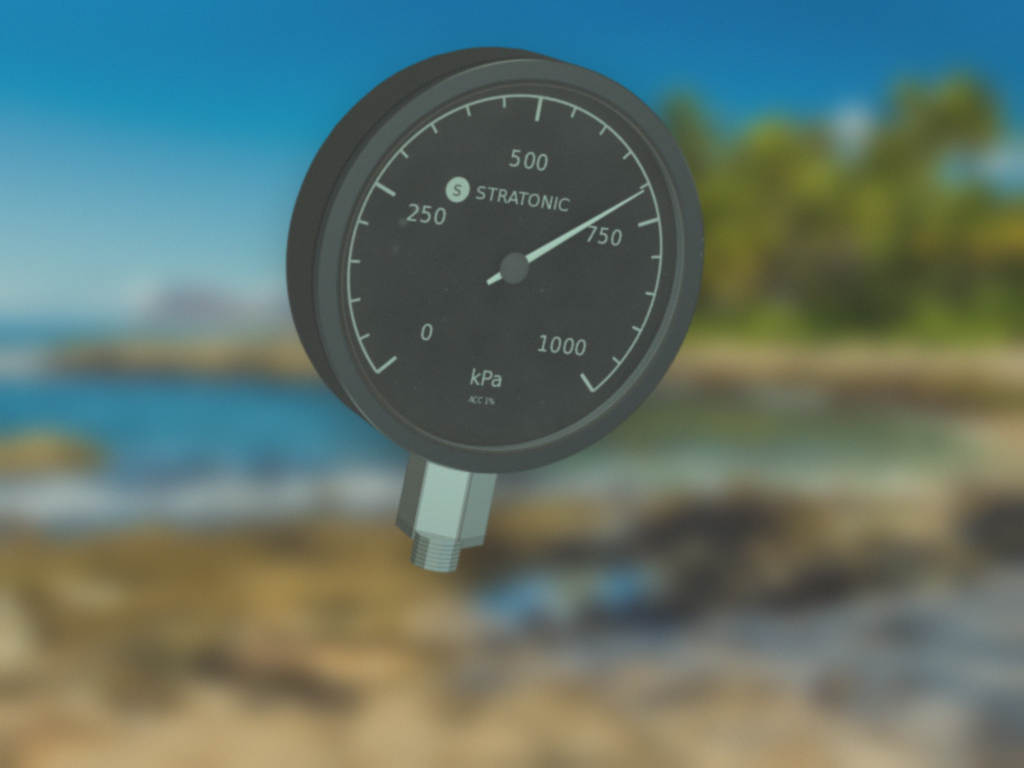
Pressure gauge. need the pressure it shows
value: 700 kPa
